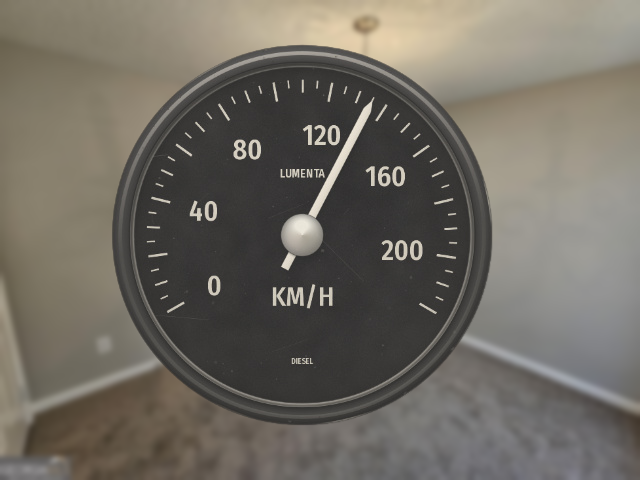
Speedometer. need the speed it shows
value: 135 km/h
